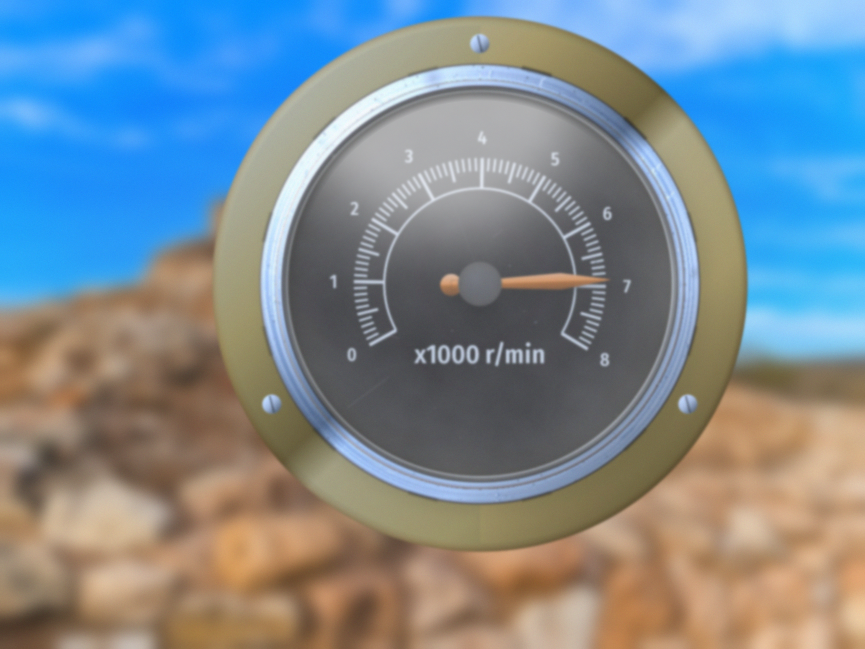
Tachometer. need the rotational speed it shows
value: 6900 rpm
